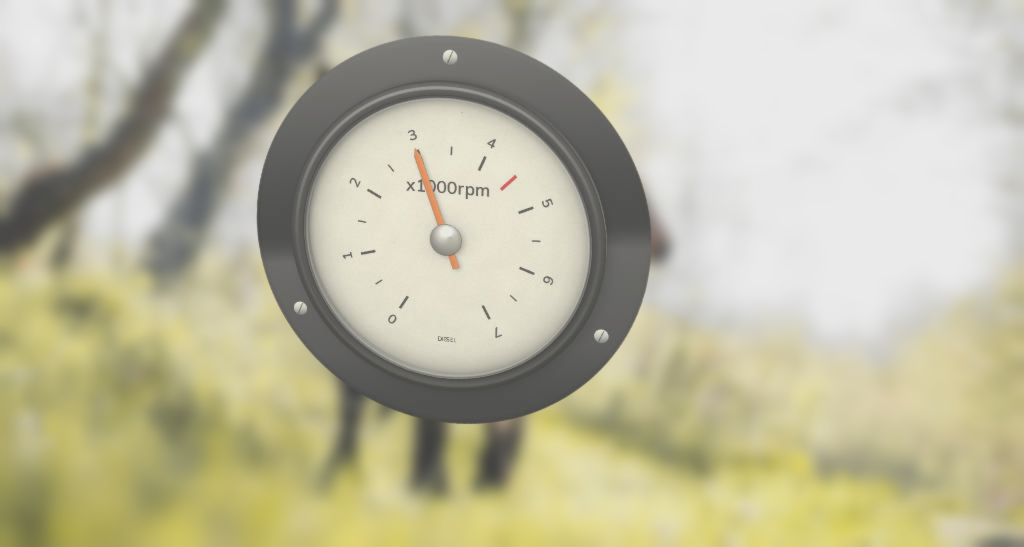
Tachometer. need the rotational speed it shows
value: 3000 rpm
